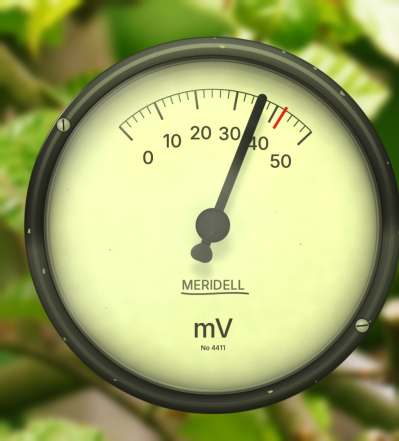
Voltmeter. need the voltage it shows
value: 36 mV
